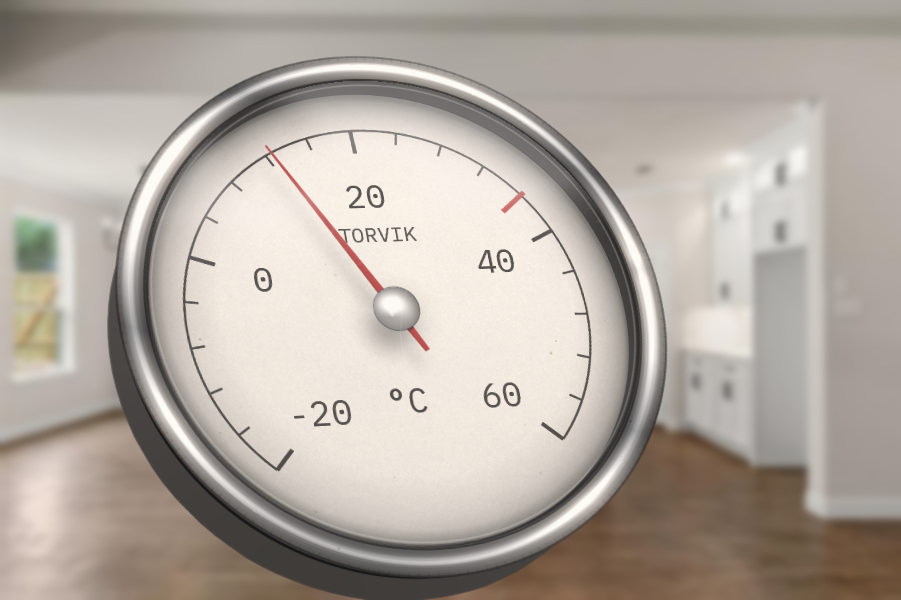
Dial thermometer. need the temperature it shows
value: 12 °C
